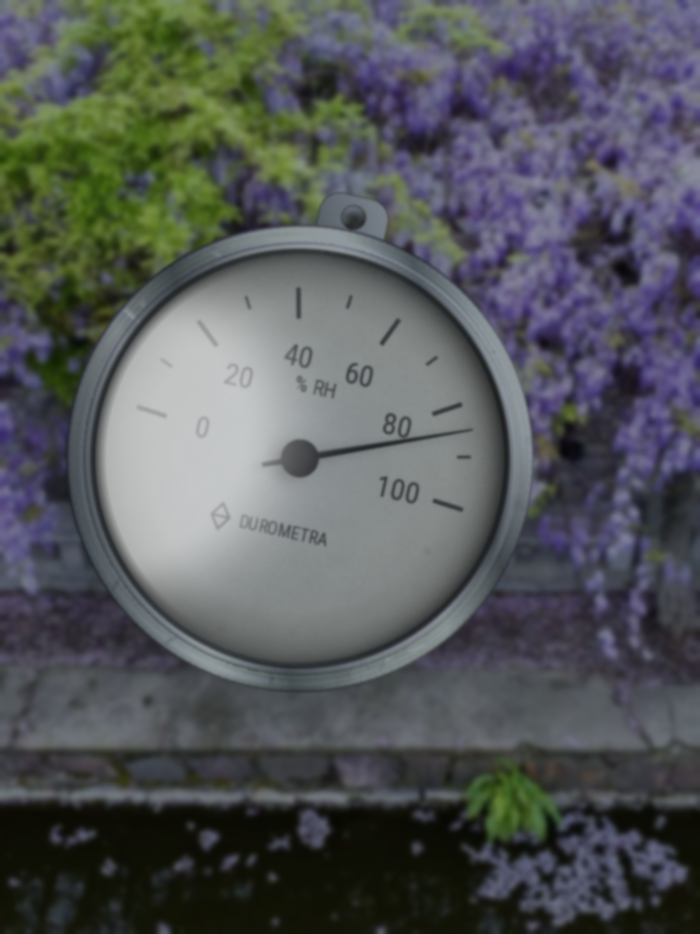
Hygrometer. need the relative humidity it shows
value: 85 %
